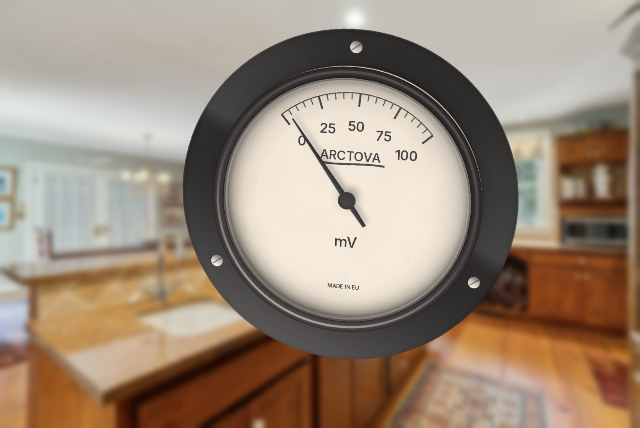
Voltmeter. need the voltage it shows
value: 5 mV
